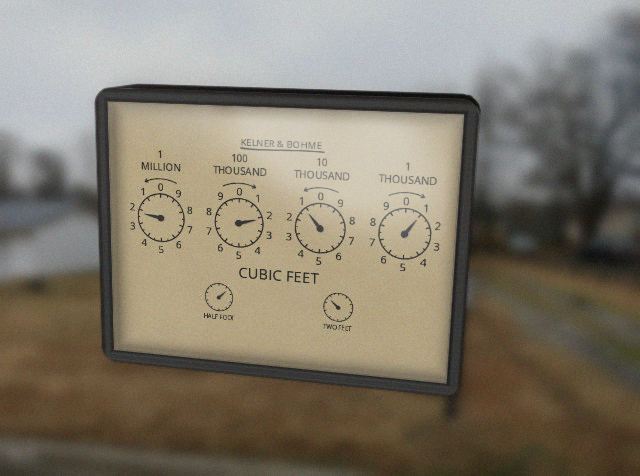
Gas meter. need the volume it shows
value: 221100 ft³
